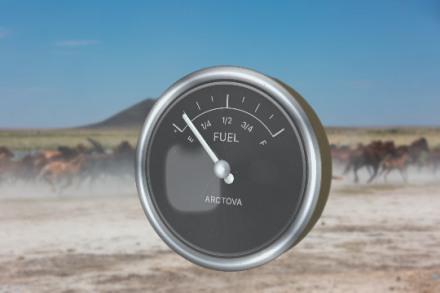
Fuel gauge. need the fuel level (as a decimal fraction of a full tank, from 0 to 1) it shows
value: 0.125
